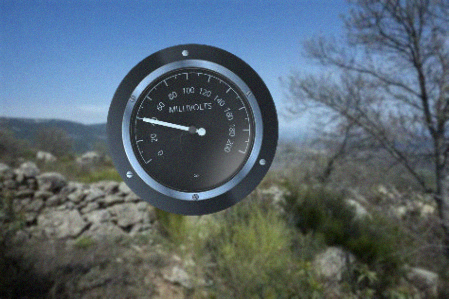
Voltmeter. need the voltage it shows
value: 40 mV
